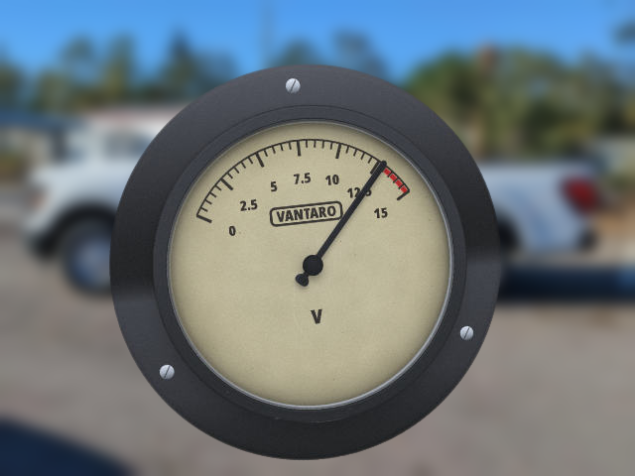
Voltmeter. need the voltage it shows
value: 12.75 V
